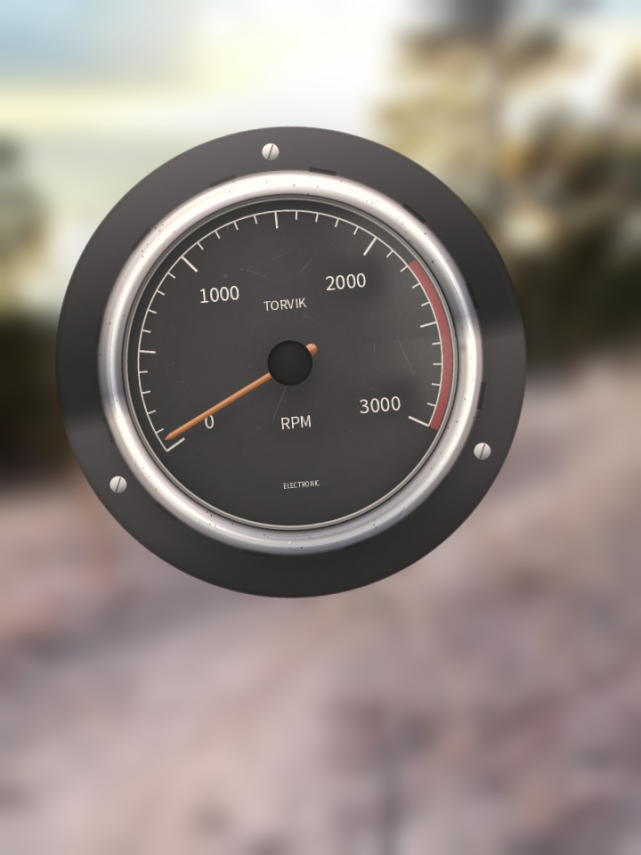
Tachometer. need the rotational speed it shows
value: 50 rpm
